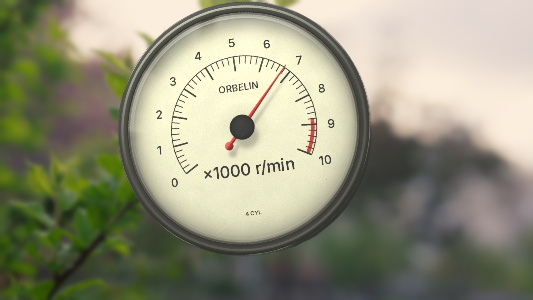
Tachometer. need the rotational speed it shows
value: 6800 rpm
